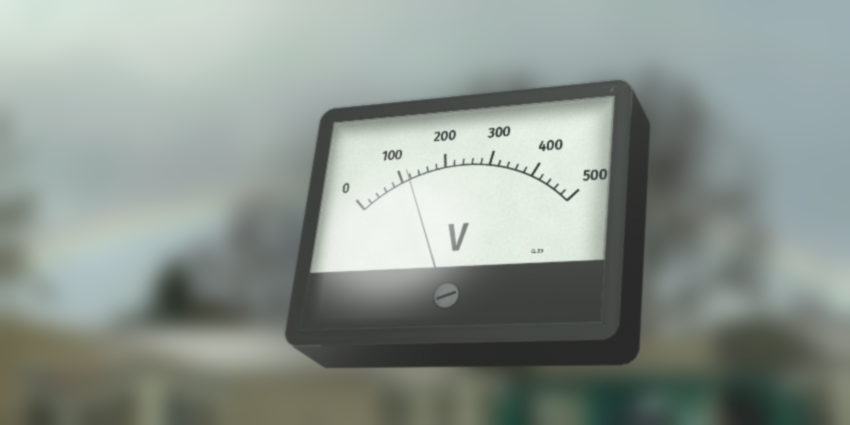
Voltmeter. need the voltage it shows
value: 120 V
